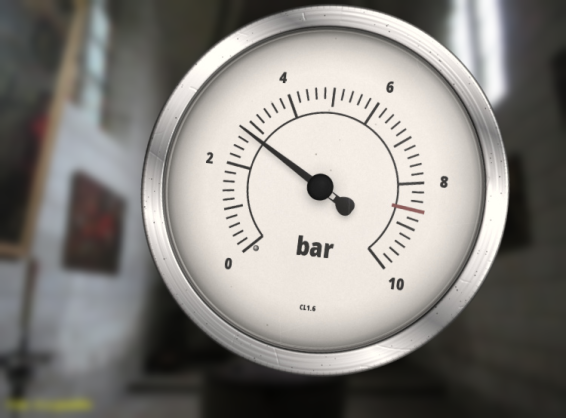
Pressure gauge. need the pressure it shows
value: 2.8 bar
